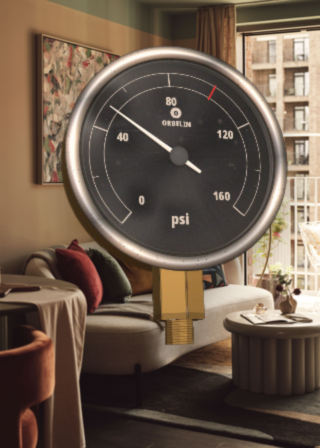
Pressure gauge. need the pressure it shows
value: 50 psi
